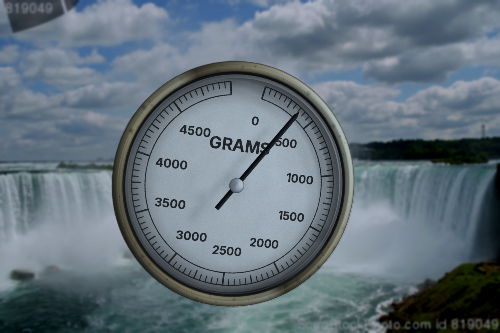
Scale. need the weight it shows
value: 350 g
